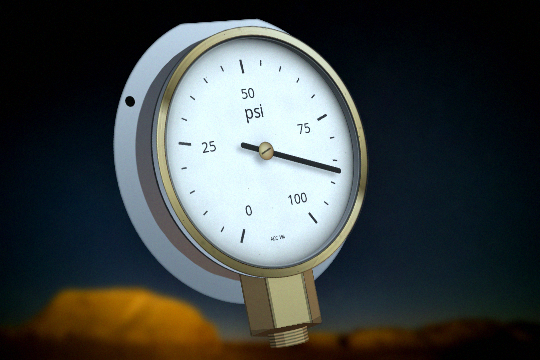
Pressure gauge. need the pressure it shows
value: 87.5 psi
